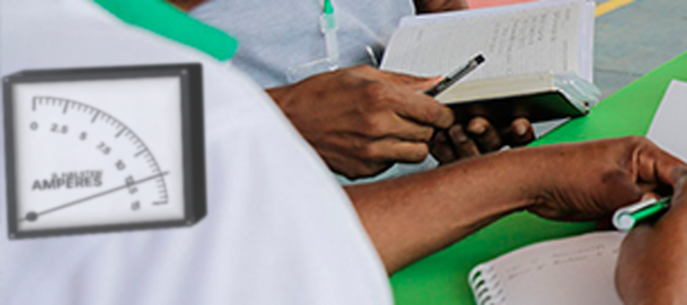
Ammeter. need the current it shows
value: 12.5 A
